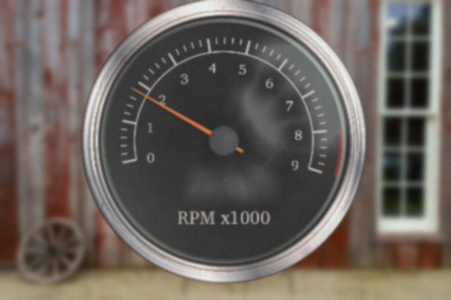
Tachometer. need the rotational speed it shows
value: 1800 rpm
